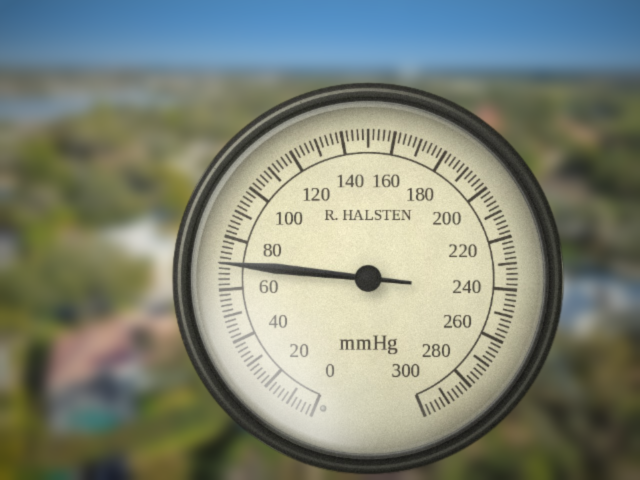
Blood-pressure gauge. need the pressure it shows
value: 70 mmHg
